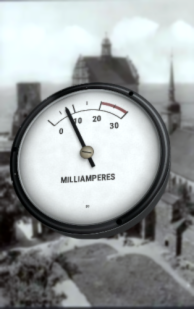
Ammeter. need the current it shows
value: 7.5 mA
